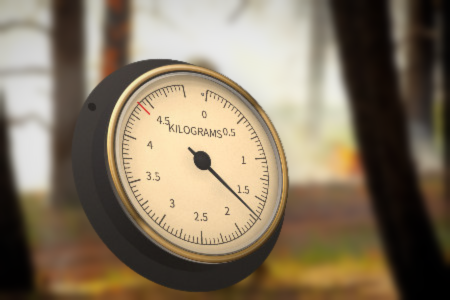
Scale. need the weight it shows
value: 1.75 kg
